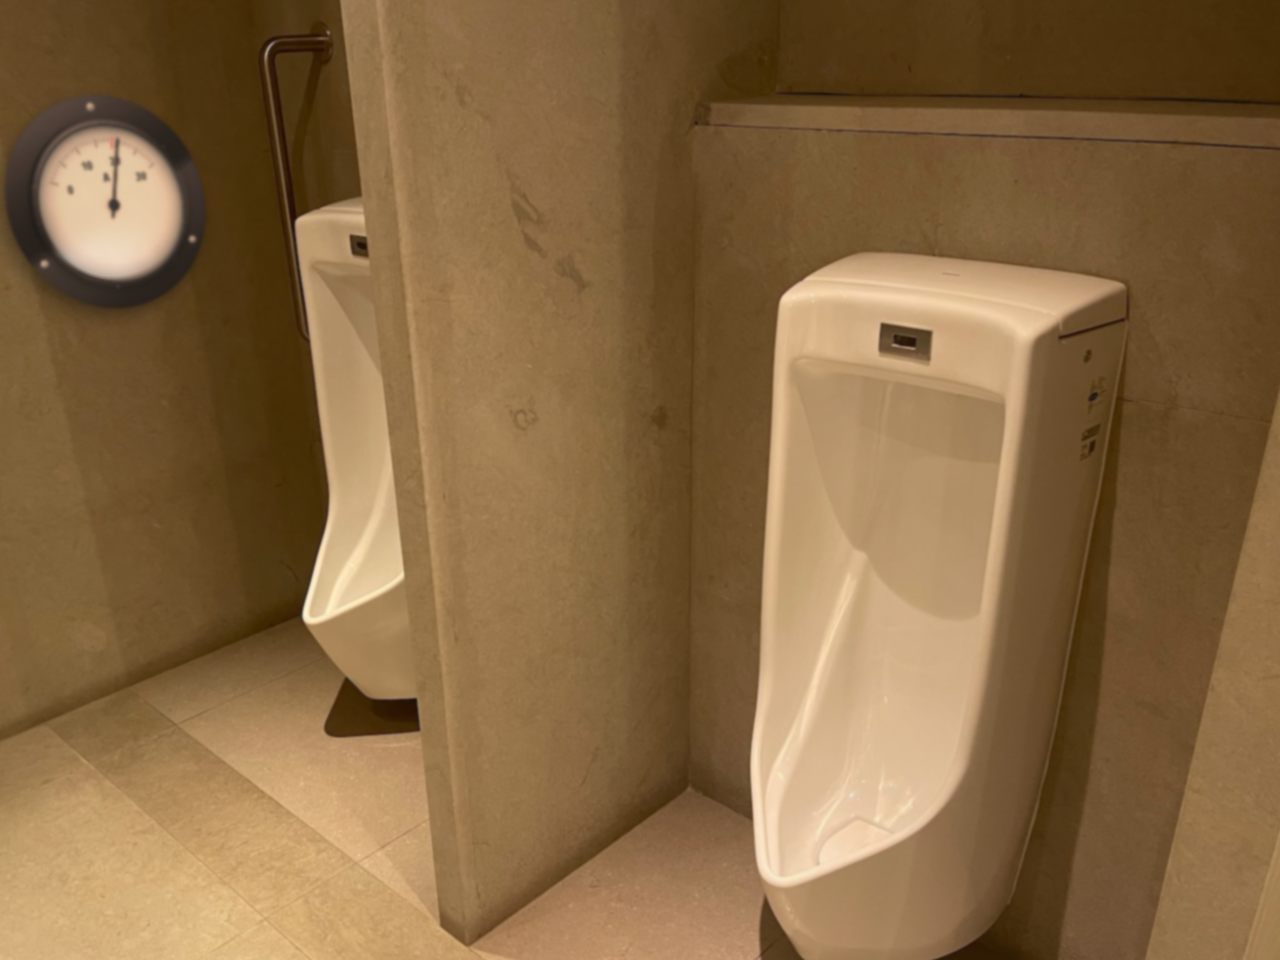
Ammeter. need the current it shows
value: 20 A
